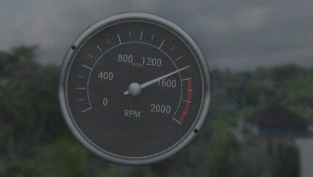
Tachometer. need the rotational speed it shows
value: 1500 rpm
